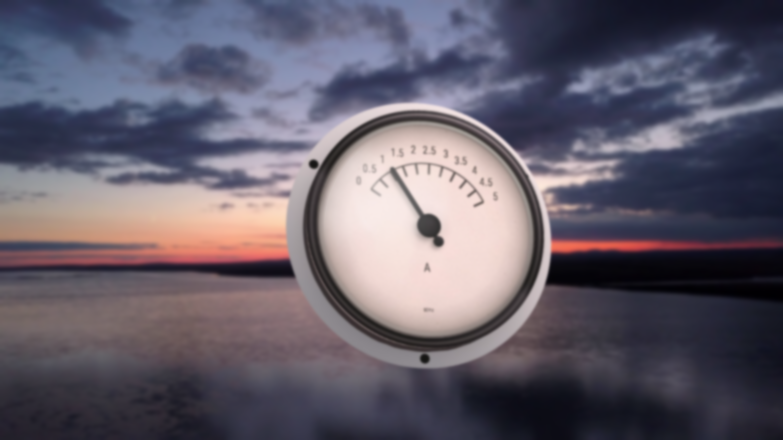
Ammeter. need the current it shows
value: 1 A
